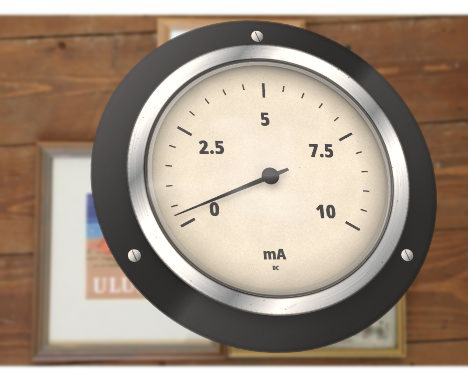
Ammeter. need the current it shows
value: 0.25 mA
